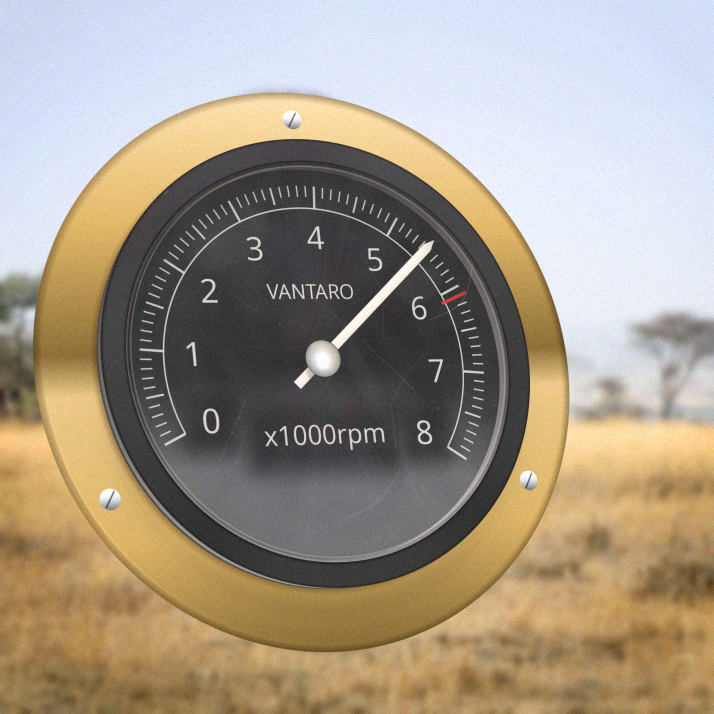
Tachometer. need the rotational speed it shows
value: 5450 rpm
